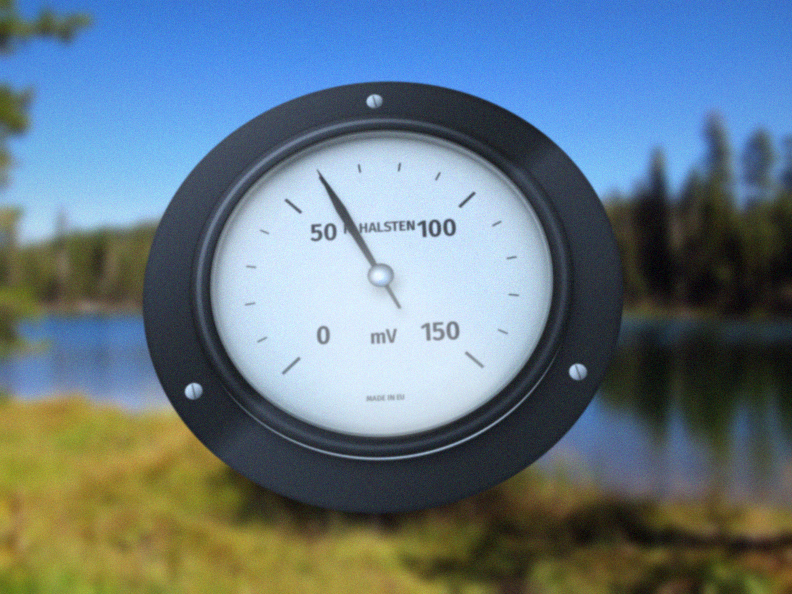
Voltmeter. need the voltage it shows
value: 60 mV
